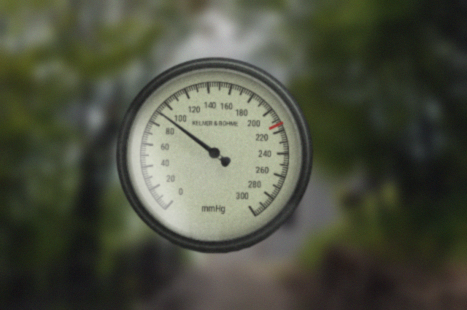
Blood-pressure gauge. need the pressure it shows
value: 90 mmHg
